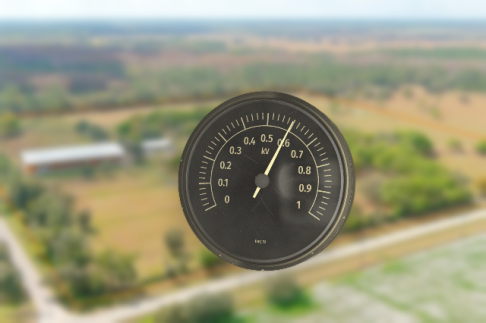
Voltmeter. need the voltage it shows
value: 0.6 kV
